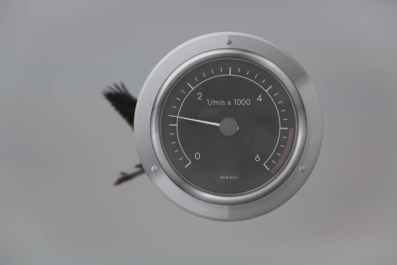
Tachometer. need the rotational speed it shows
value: 1200 rpm
